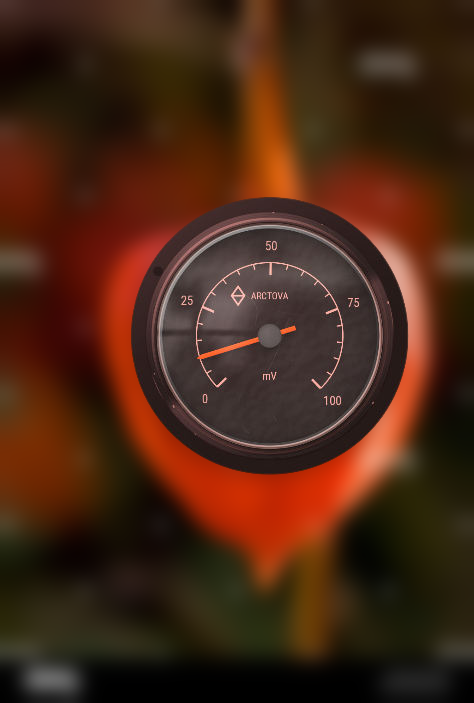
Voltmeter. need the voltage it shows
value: 10 mV
